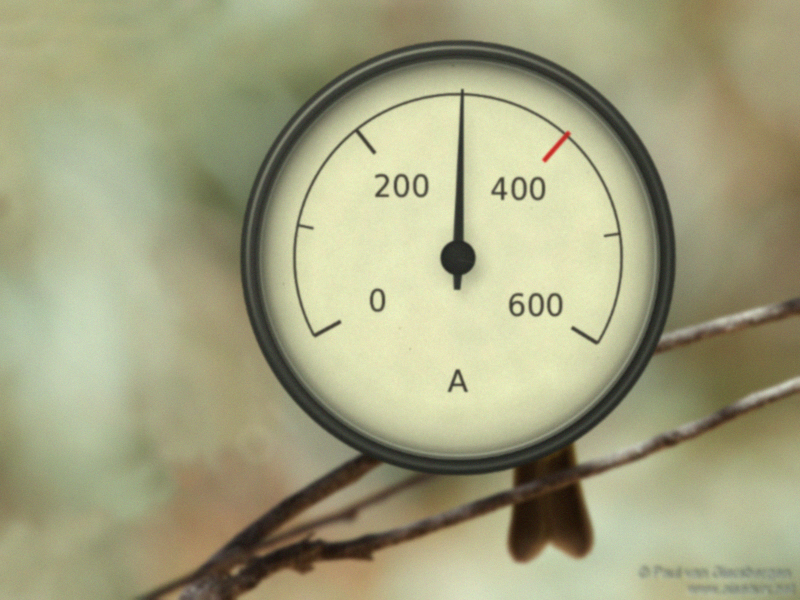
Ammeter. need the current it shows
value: 300 A
